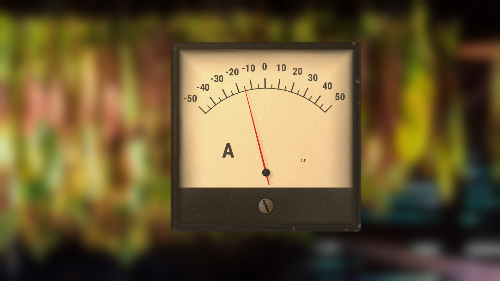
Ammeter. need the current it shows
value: -15 A
